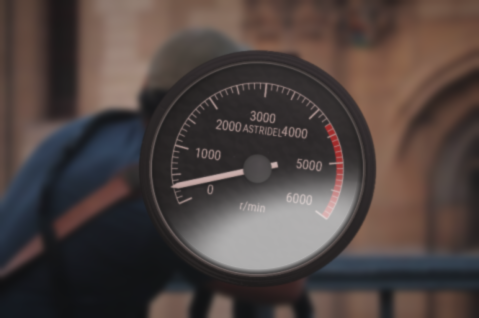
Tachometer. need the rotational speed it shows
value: 300 rpm
